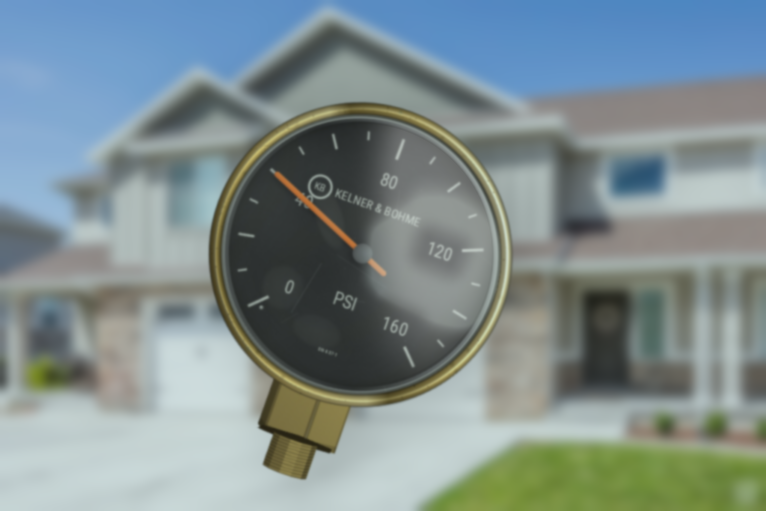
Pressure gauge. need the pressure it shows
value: 40 psi
